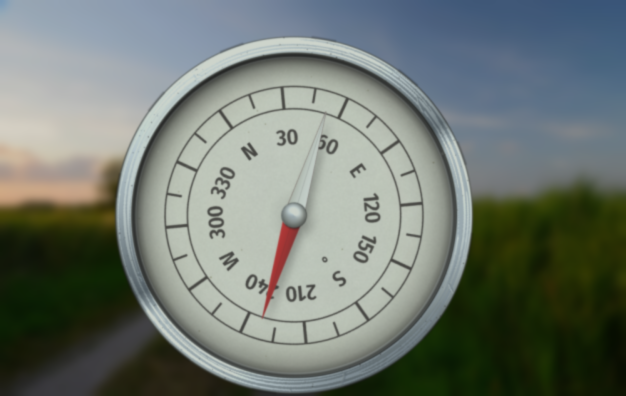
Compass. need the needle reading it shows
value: 232.5 °
